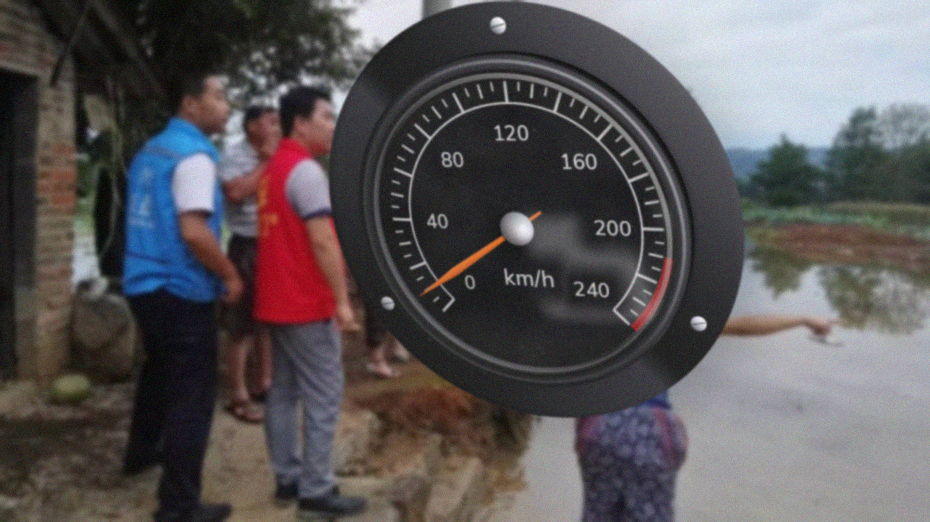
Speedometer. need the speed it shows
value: 10 km/h
